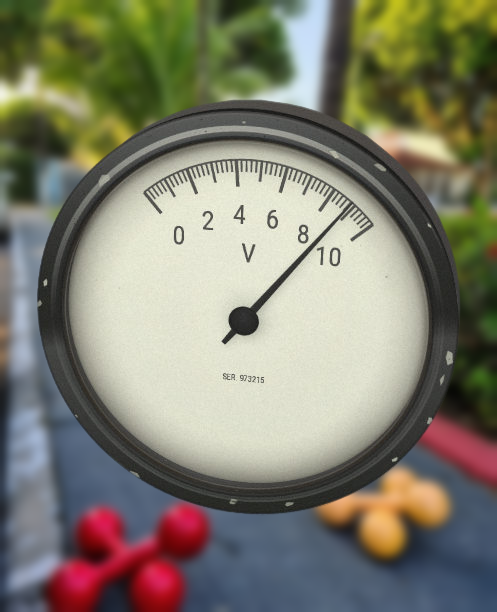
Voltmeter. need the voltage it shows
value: 8.8 V
